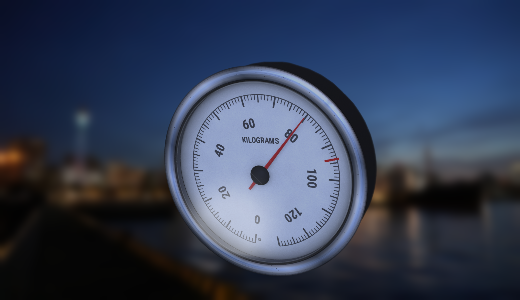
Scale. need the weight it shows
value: 80 kg
